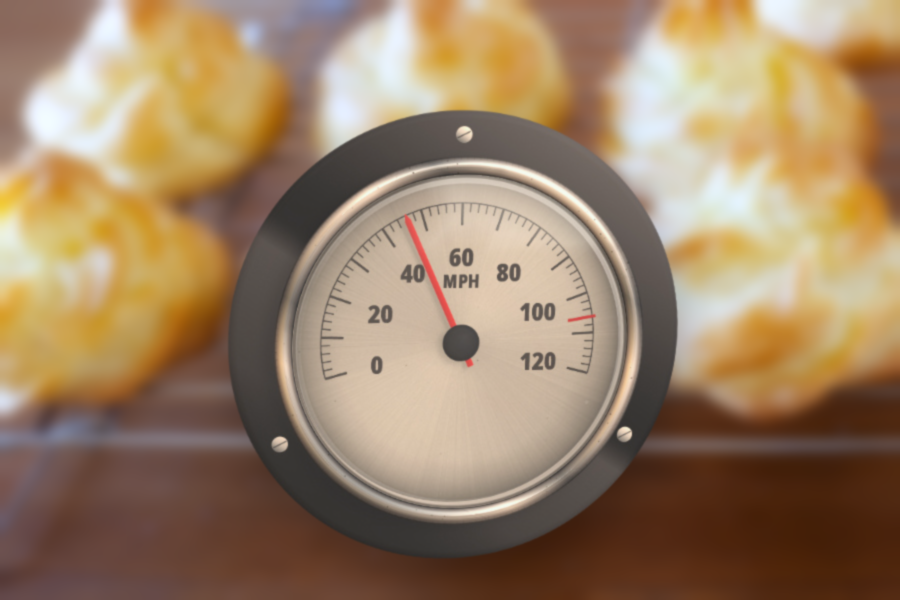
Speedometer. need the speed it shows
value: 46 mph
